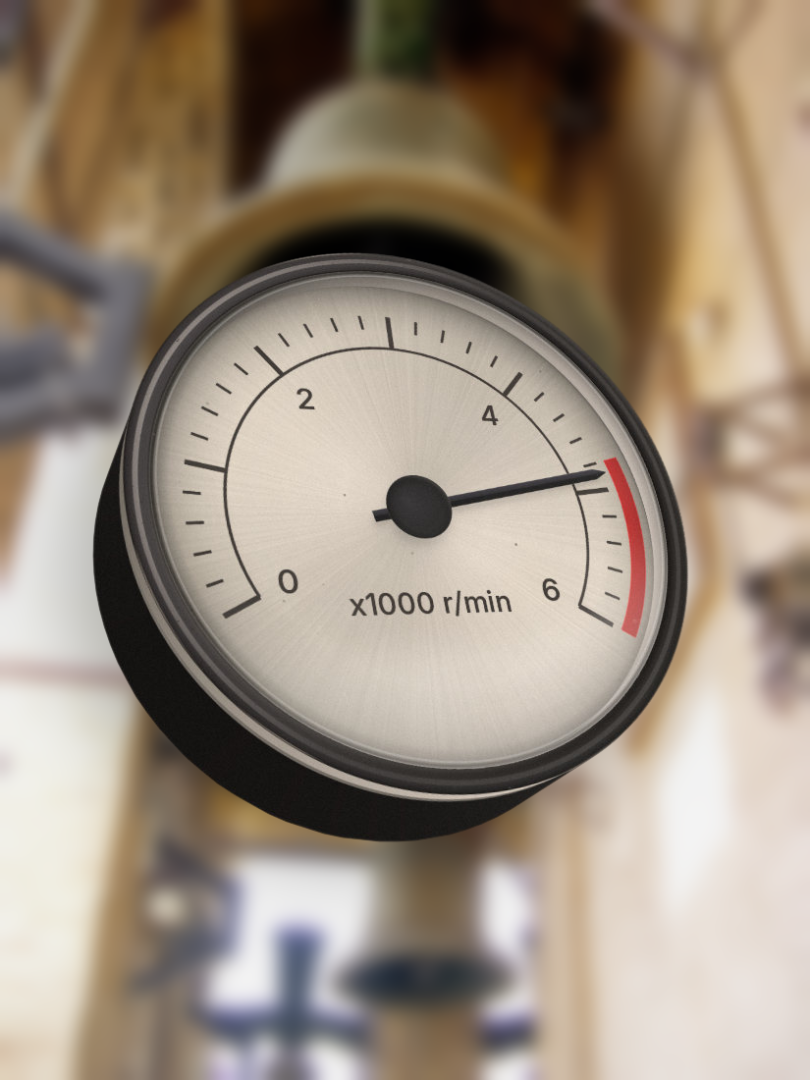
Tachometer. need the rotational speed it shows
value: 4900 rpm
